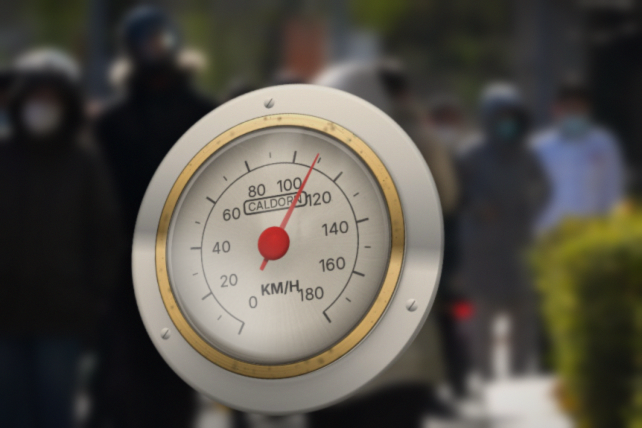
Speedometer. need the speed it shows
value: 110 km/h
